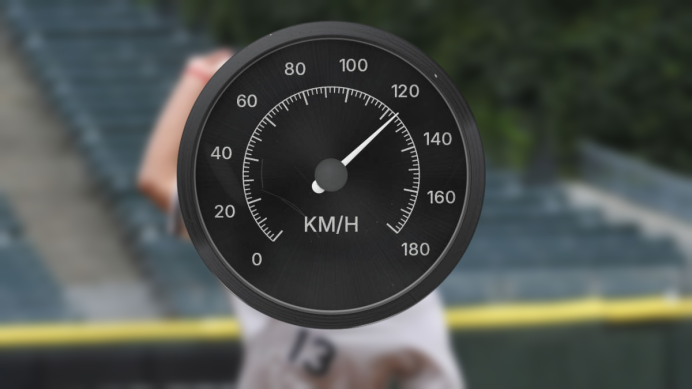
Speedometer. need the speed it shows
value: 124 km/h
